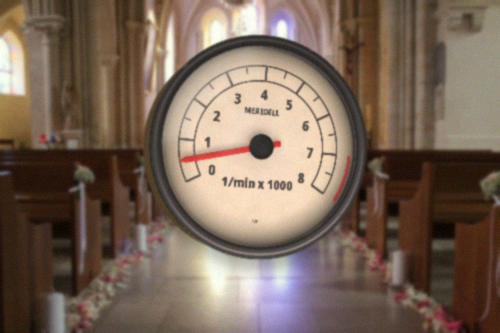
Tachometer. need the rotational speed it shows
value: 500 rpm
